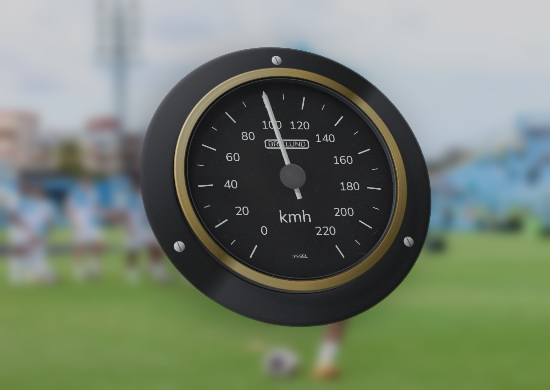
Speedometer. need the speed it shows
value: 100 km/h
